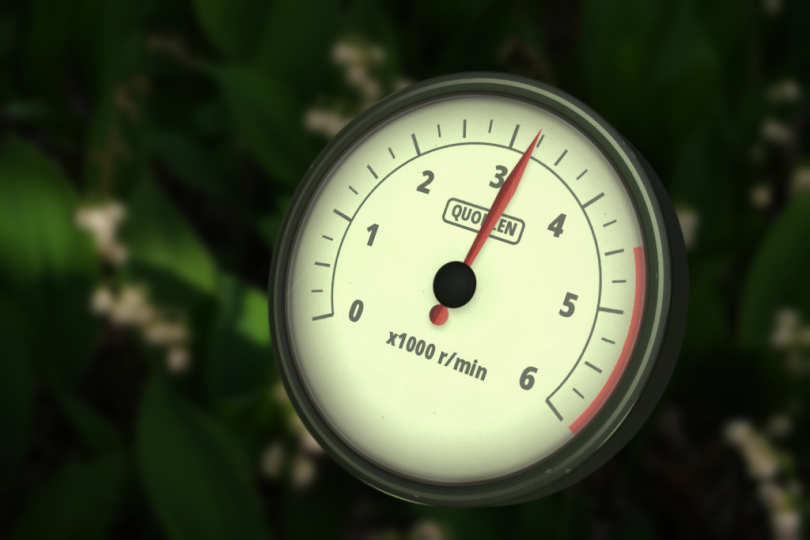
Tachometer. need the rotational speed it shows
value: 3250 rpm
